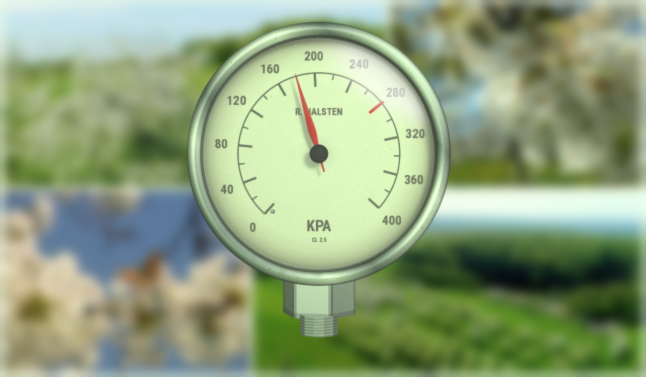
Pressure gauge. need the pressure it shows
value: 180 kPa
